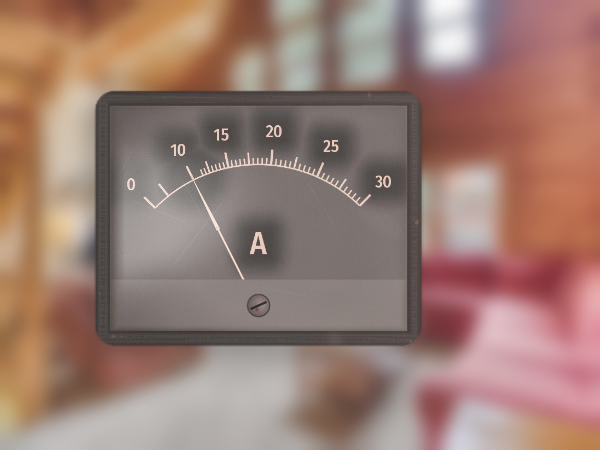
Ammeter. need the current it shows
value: 10 A
